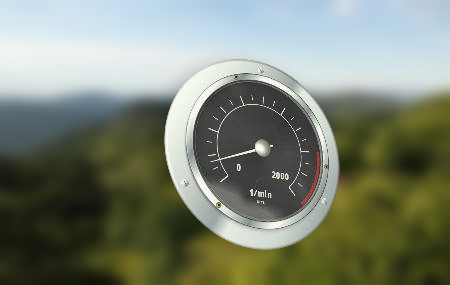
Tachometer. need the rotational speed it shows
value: 150 rpm
